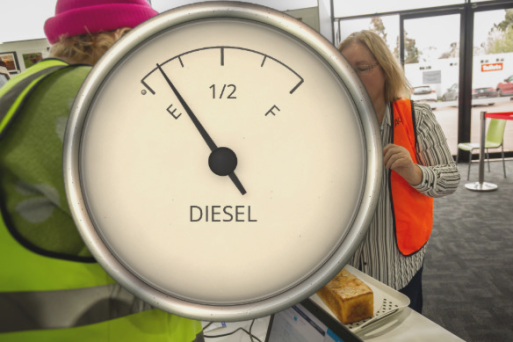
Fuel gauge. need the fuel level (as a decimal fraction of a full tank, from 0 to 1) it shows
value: 0.125
